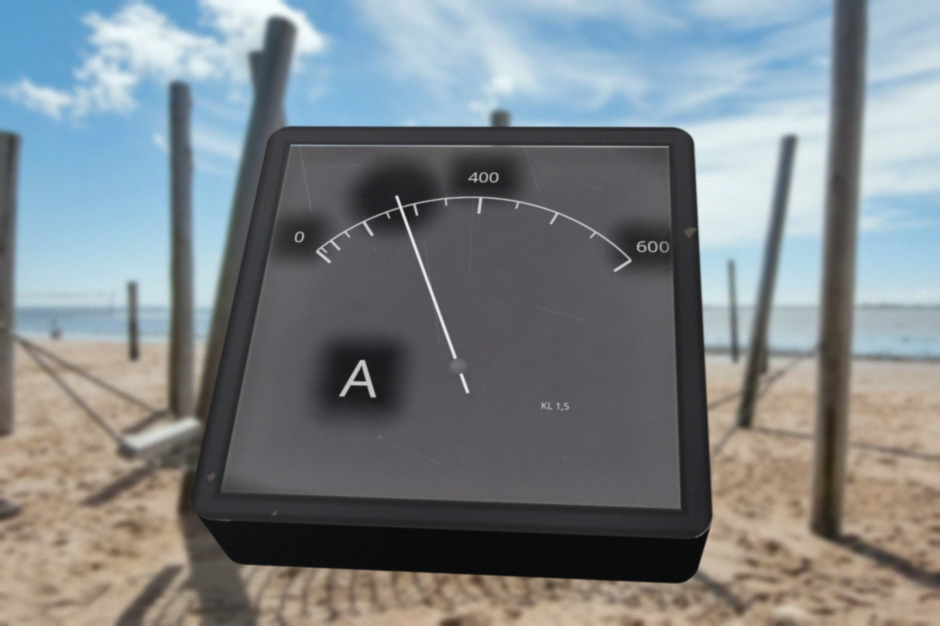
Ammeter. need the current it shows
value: 275 A
